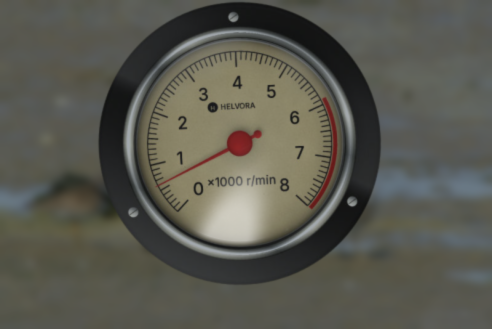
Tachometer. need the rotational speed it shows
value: 600 rpm
